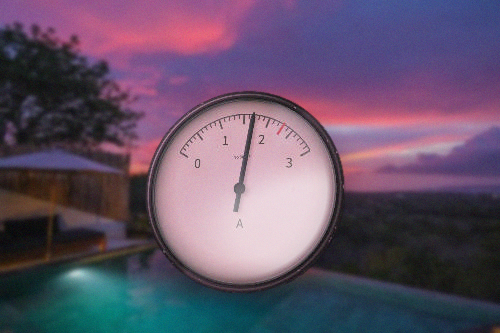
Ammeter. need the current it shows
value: 1.7 A
